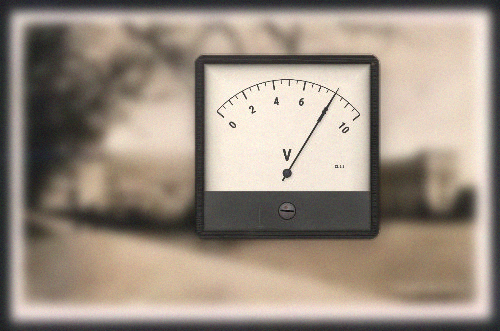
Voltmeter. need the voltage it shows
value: 8 V
